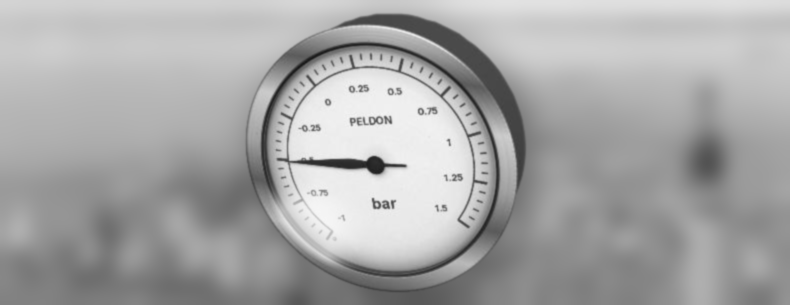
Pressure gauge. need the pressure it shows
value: -0.5 bar
